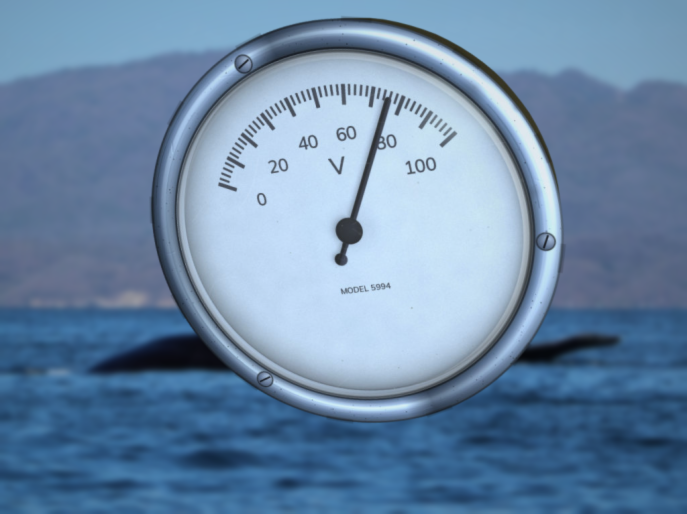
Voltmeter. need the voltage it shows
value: 76 V
